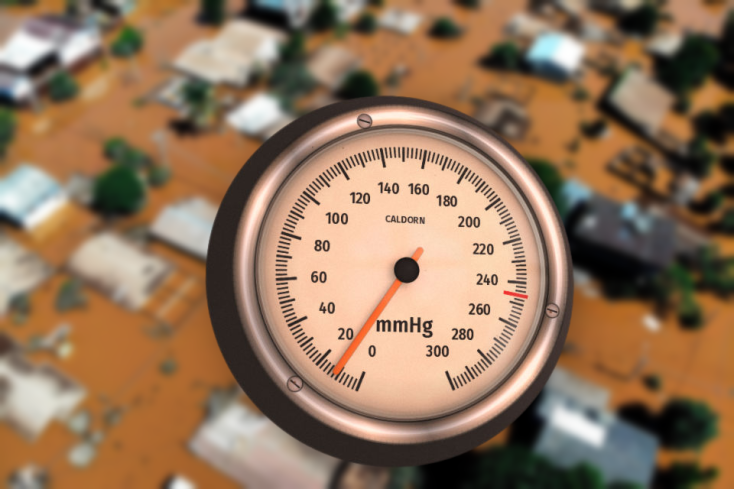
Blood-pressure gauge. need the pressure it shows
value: 12 mmHg
